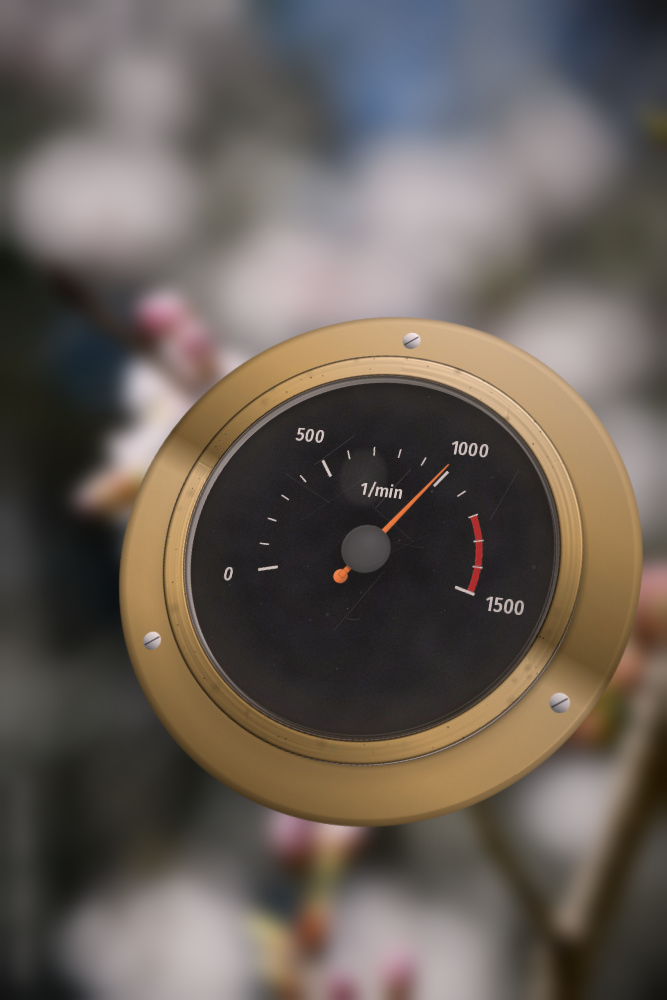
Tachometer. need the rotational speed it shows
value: 1000 rpm
